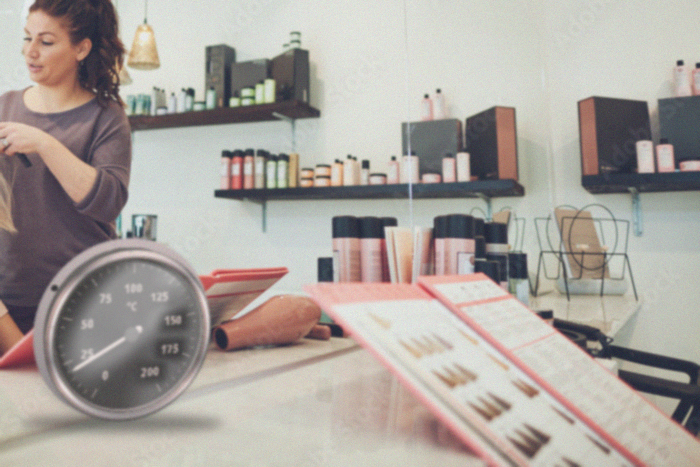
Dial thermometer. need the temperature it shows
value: 20 °C
